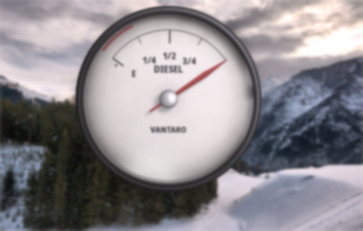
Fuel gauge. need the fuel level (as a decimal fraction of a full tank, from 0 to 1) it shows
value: 1
